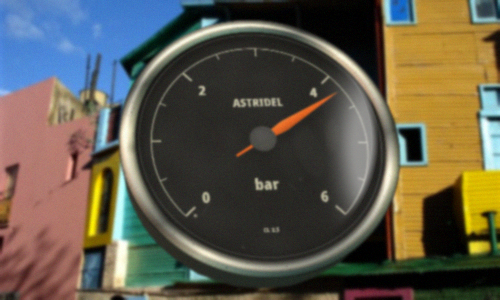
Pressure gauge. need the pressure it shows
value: 4.25 bar
